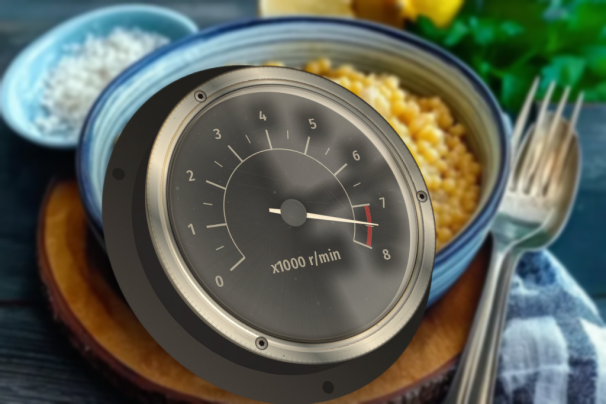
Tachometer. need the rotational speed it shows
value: 7500 rpm
